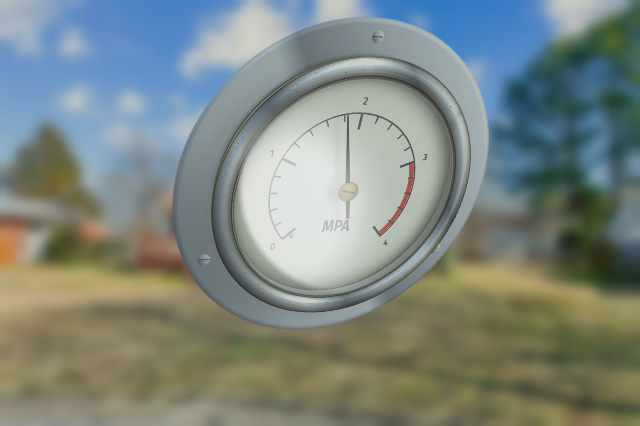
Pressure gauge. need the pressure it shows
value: 1.8 MPa
